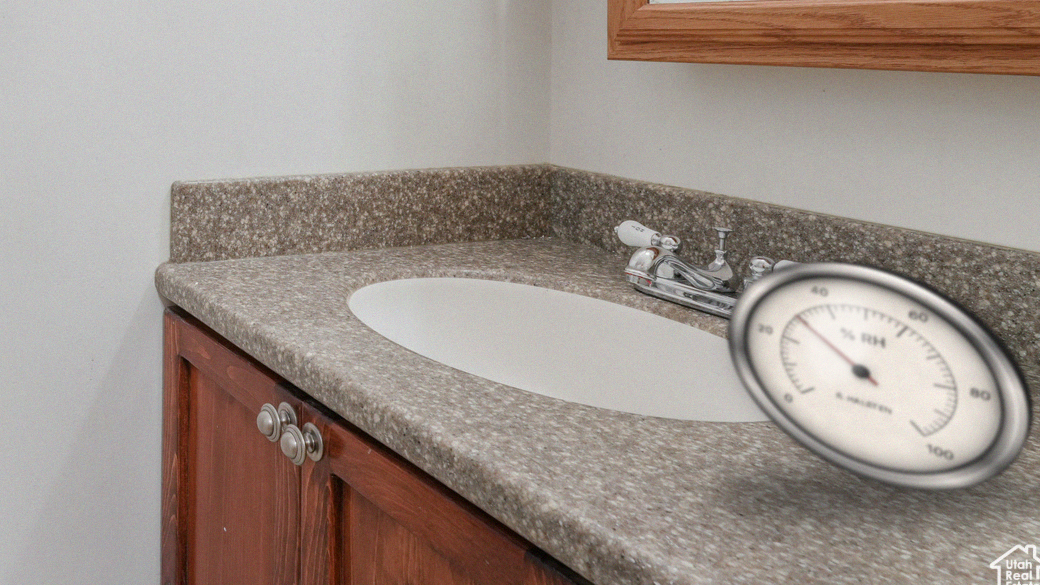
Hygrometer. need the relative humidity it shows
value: 30 %
